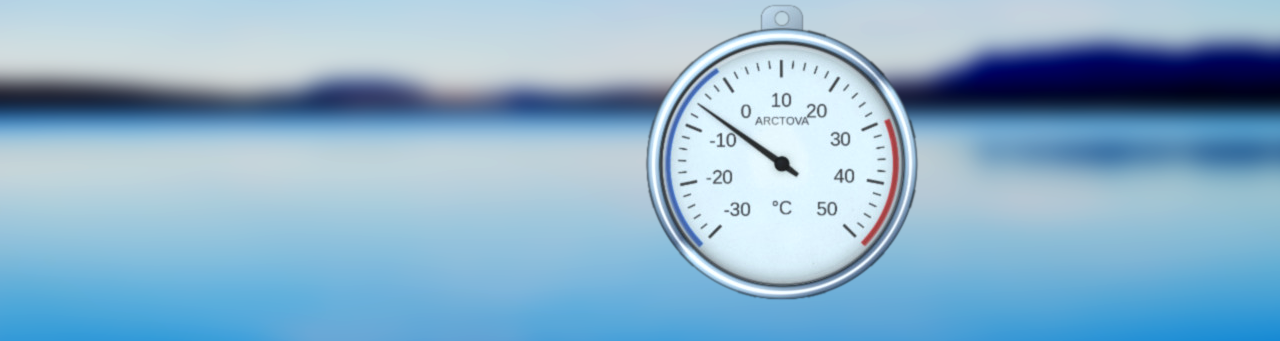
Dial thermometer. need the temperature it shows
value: -6 °C
